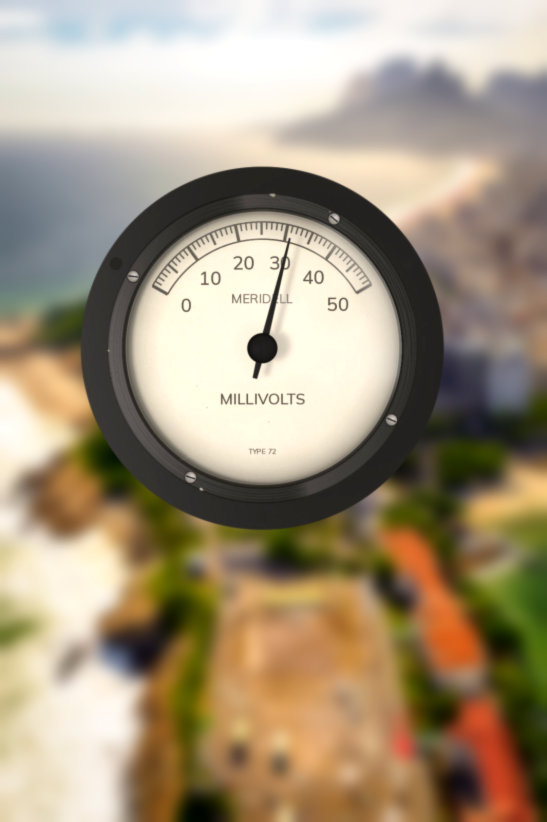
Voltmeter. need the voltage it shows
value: 31 mV
